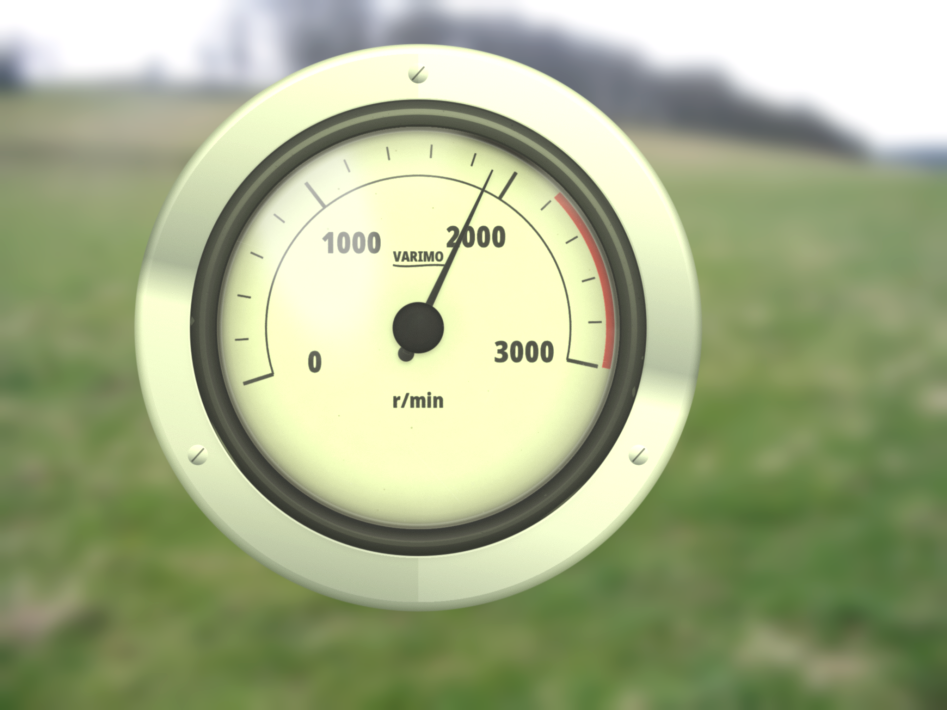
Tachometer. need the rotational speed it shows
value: 1900 rpm
